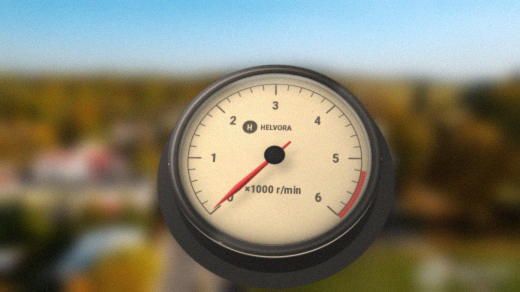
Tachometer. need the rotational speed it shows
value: 0 rpm
